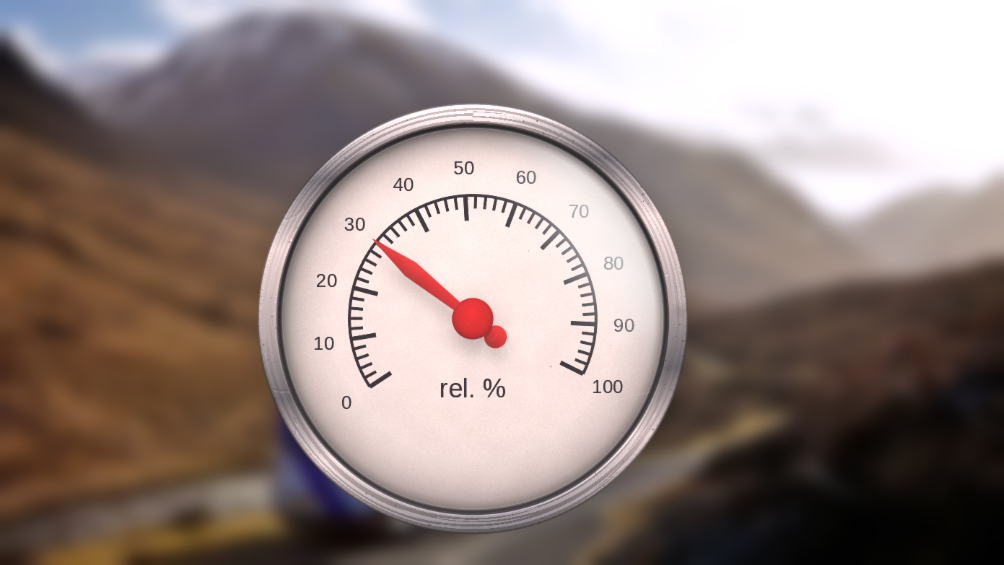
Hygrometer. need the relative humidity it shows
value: 30 %
